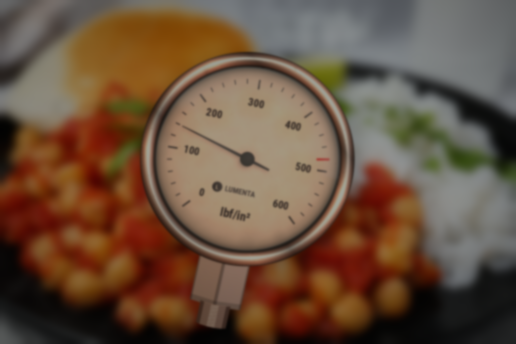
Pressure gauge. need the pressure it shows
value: 140 psi
